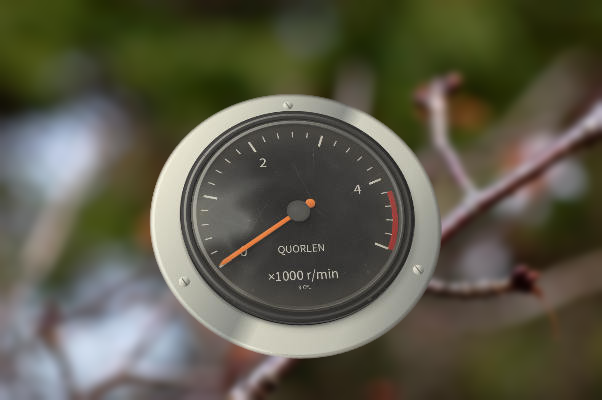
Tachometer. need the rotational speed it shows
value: 0 rpm
